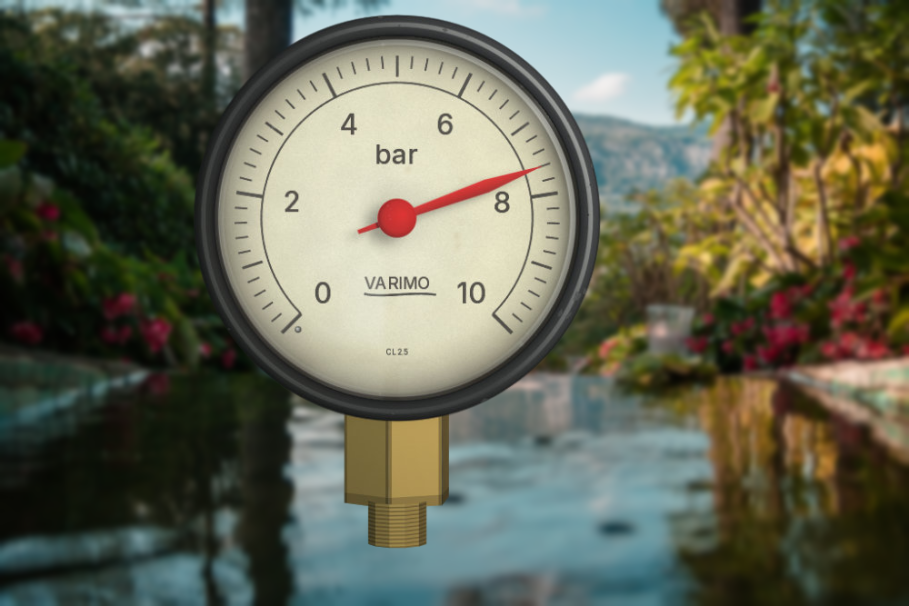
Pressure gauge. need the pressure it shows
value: 7.6 bar
